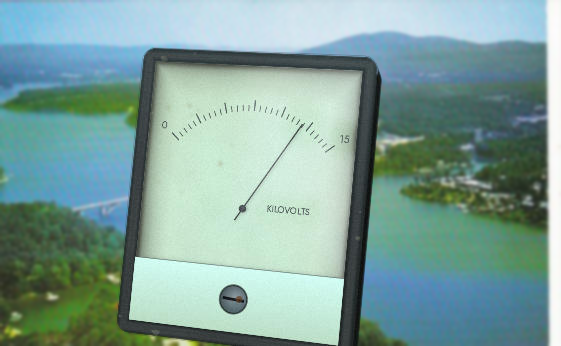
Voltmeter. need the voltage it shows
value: 12 kV
